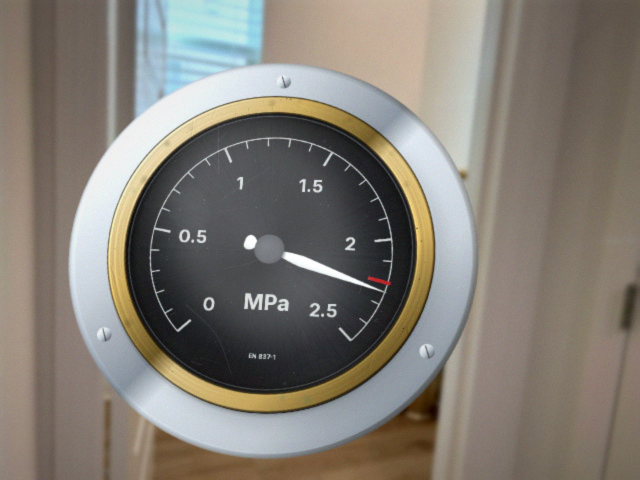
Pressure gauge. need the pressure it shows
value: 2.25 MPa
